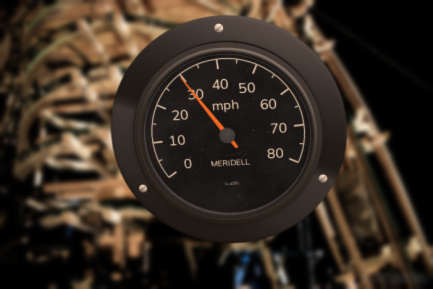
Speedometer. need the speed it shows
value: 30 mph
